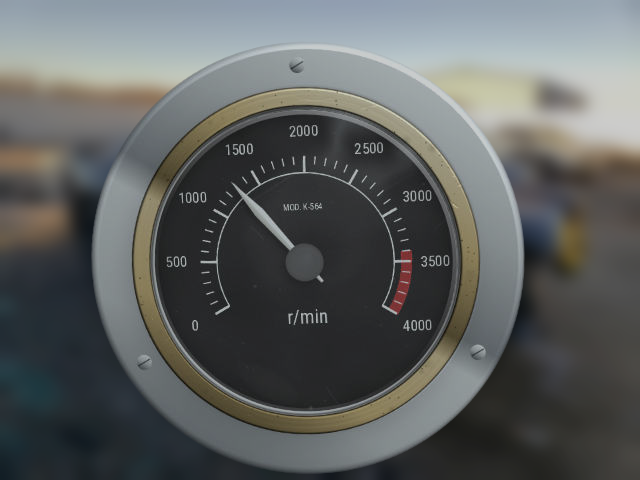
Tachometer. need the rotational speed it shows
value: 1300 rpm
